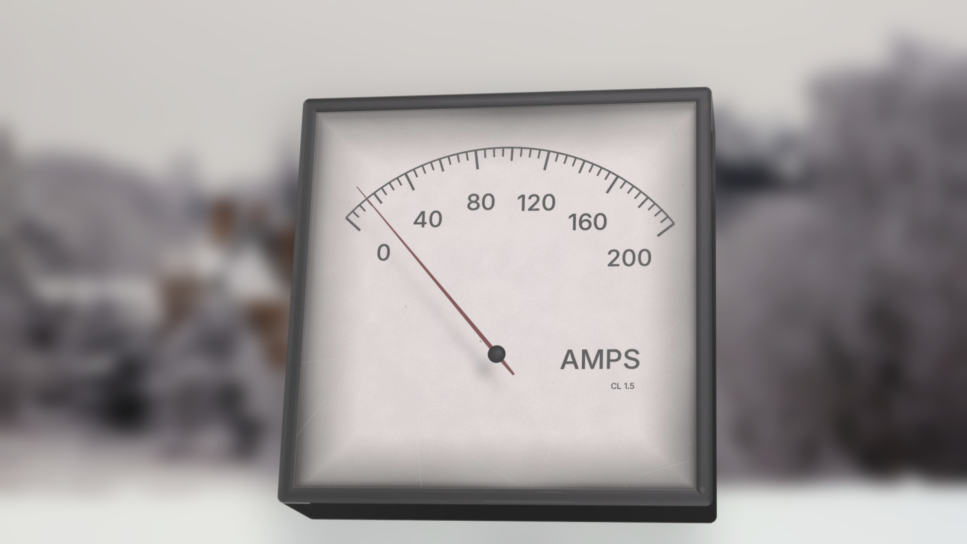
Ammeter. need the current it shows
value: 15 A
